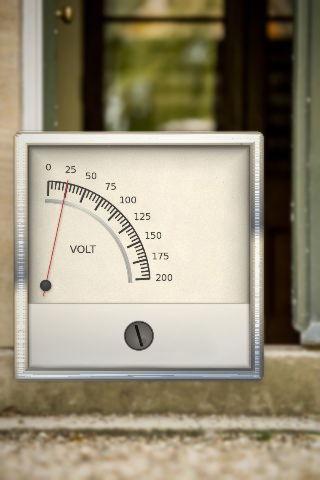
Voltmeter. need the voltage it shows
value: 25 V
